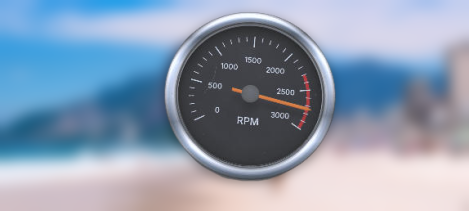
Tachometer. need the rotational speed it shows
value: 2750 rpm
